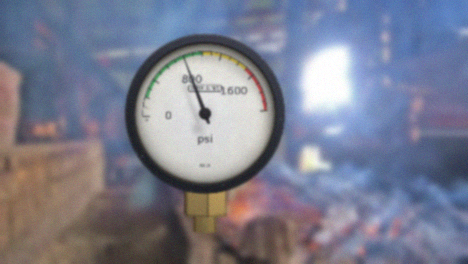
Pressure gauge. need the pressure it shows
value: 800 psi
